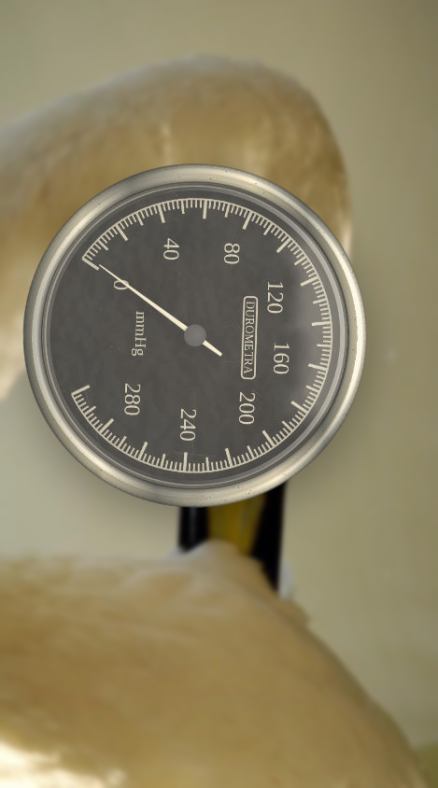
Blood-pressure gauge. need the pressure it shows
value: 2 mmHg
